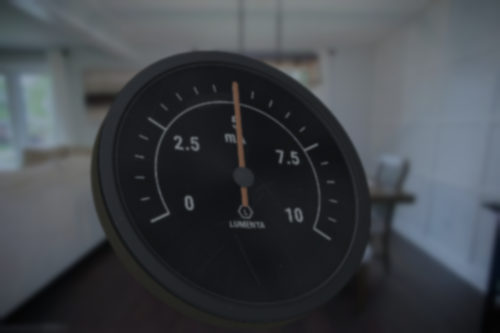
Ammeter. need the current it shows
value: 5 mA
